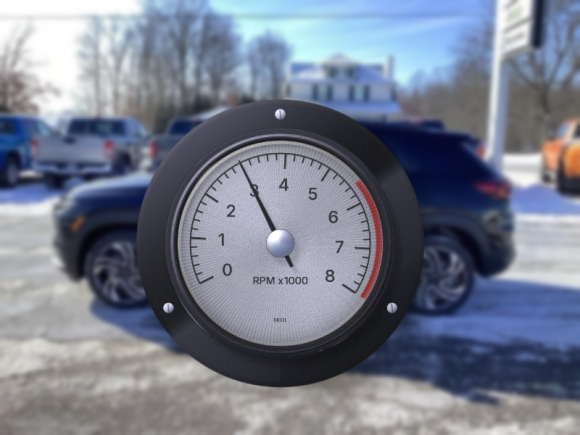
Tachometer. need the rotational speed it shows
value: 3000 rpm
